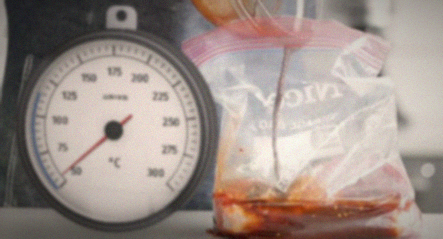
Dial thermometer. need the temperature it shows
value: 55 °C
